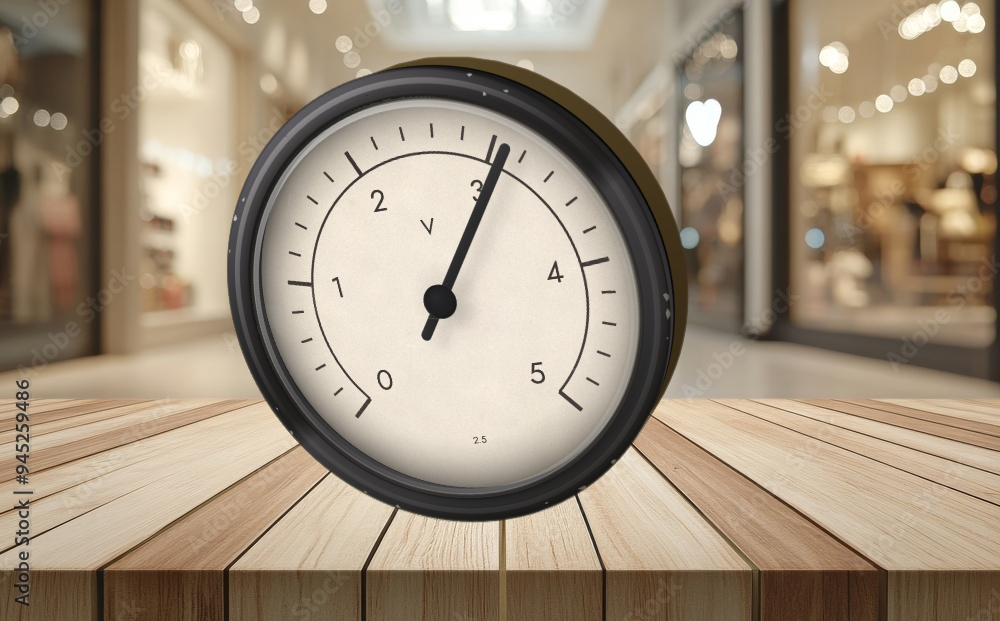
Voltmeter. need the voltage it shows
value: 3.1 V
